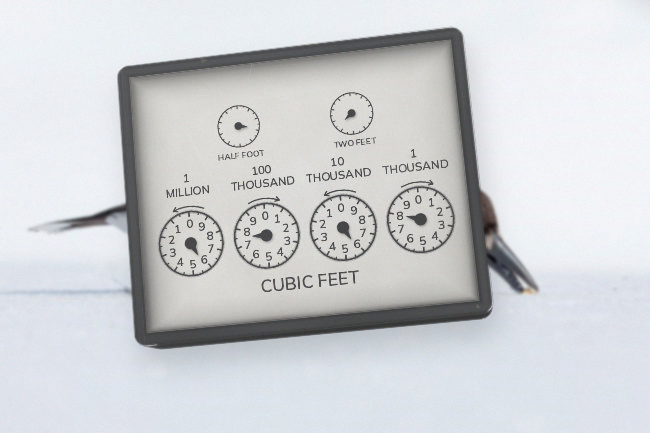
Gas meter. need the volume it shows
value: 575800 ft³
